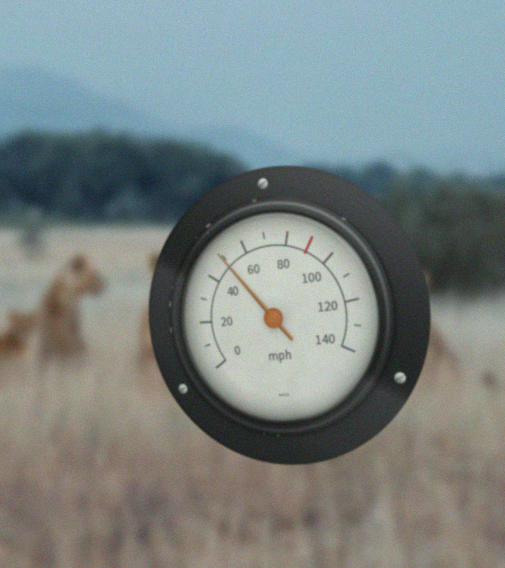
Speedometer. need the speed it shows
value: 50 mph
